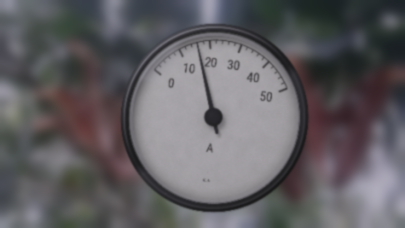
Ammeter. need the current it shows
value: 16 A
